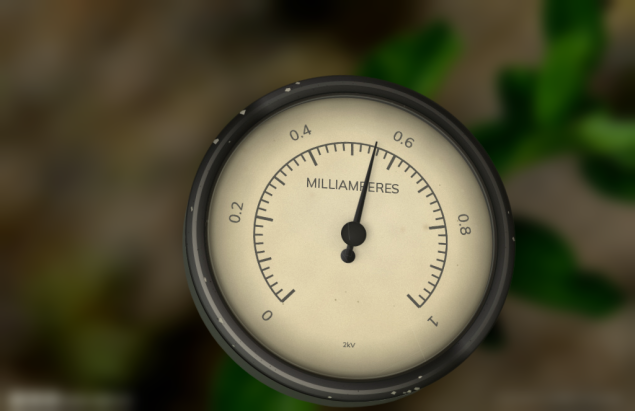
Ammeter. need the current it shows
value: 0.55 mA
